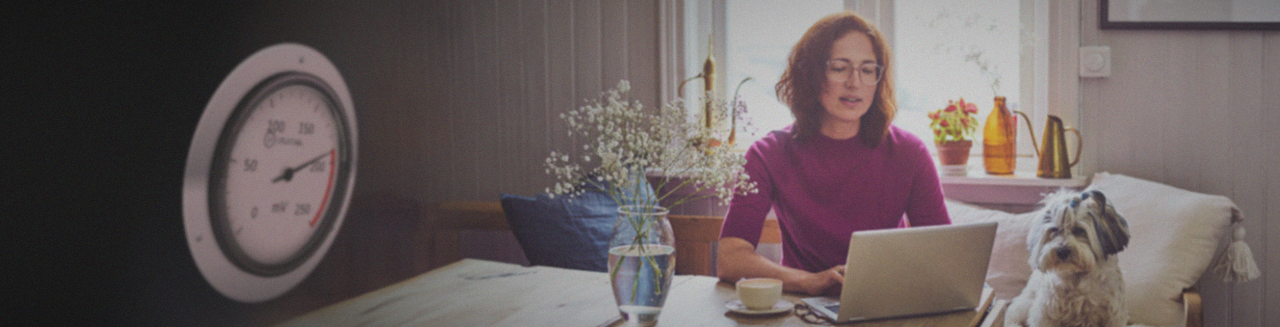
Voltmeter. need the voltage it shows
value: 190 mV
